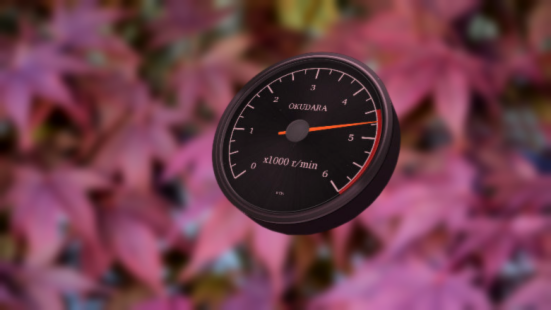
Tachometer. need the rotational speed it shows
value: 4750 rpm
